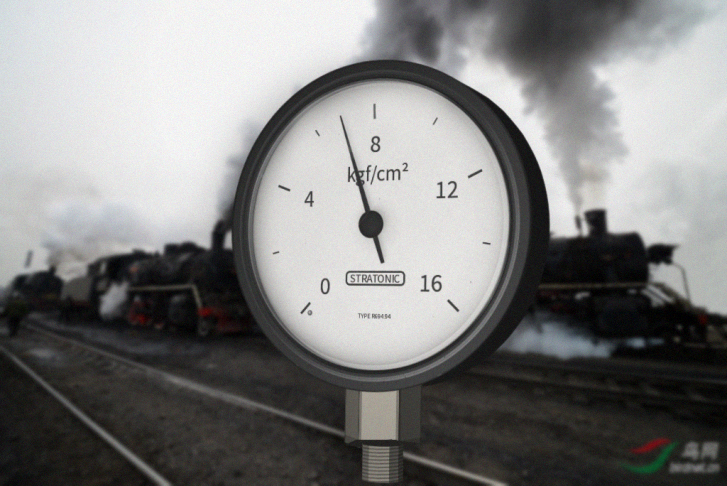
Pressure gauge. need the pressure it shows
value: 7 kg/cm²
